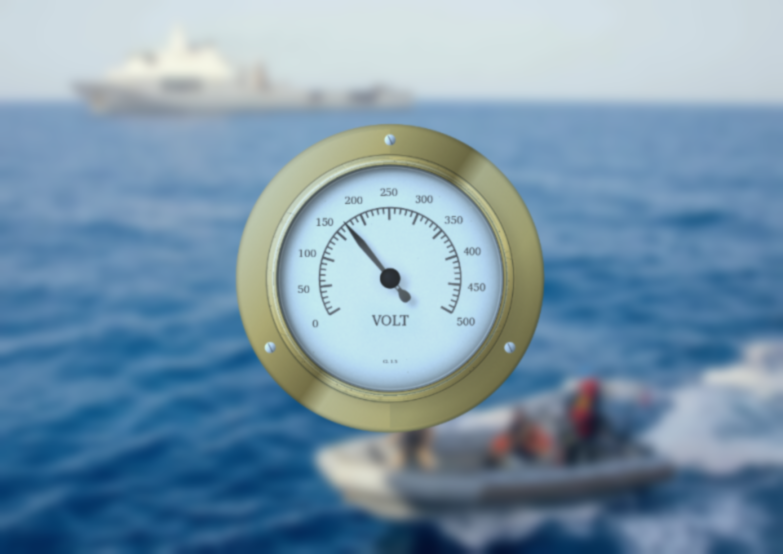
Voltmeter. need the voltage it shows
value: 170 V
